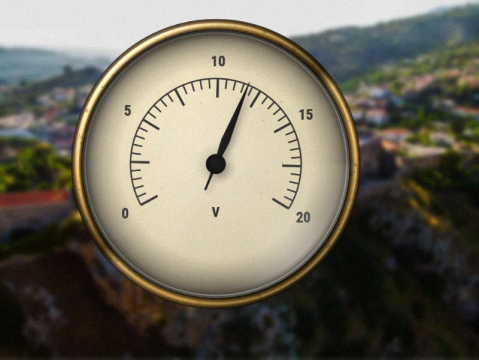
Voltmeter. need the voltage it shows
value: 11.75 V
